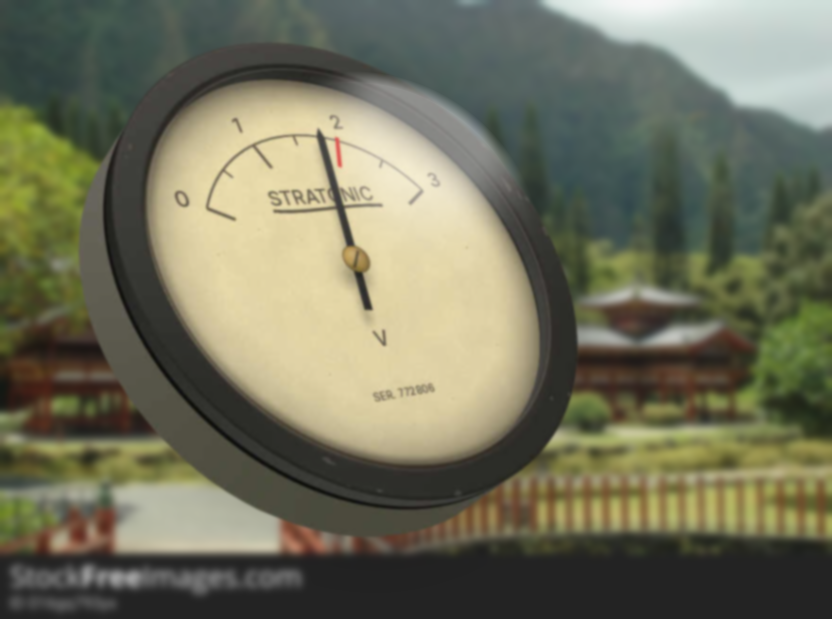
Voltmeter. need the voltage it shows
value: 1.75 V
